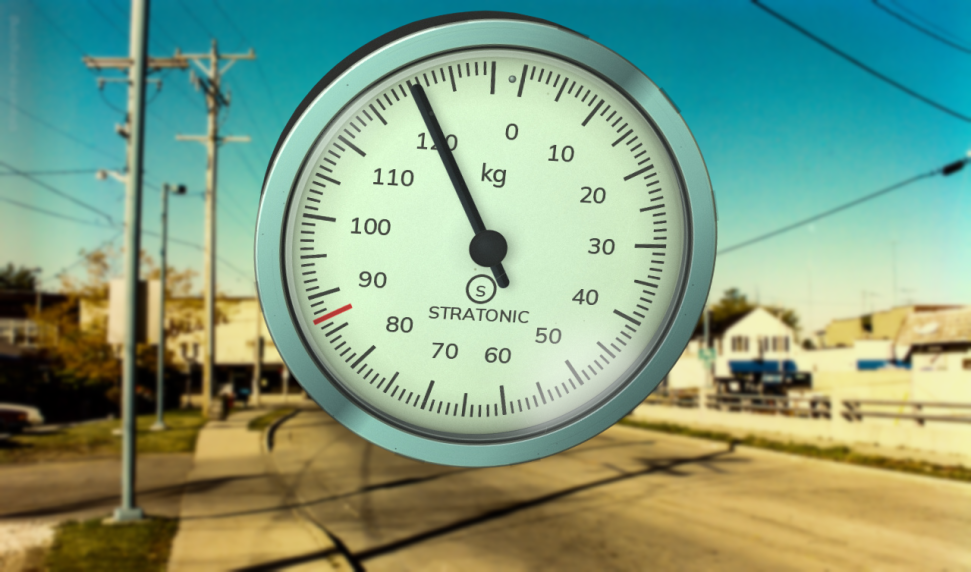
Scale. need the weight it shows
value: 120.5 kg
